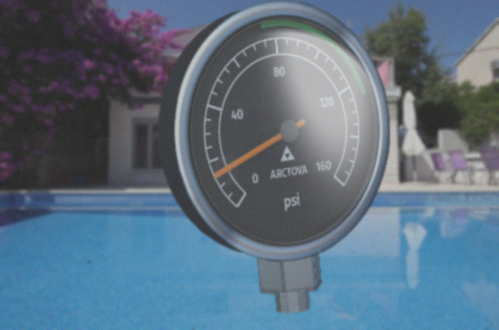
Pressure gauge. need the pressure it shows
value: 15 psi
